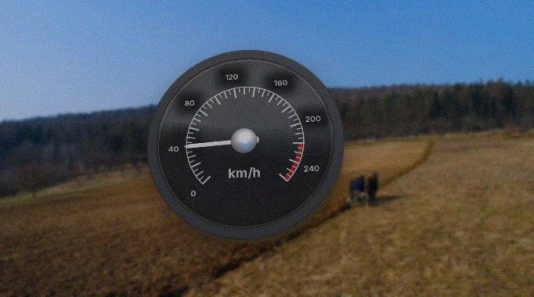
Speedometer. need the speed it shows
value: 40 km/h
